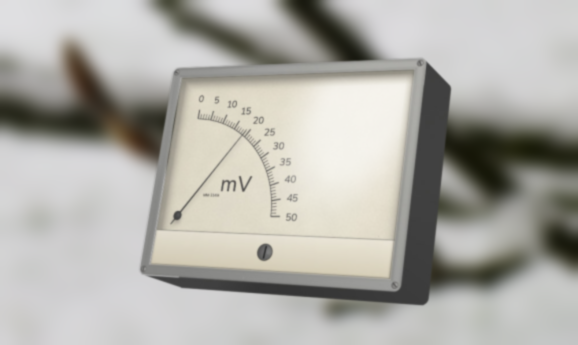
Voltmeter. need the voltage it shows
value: 20 mV
